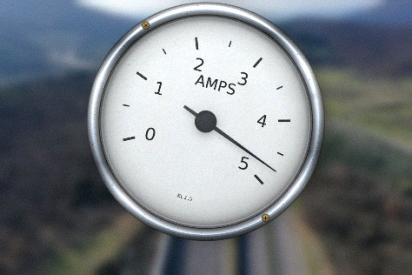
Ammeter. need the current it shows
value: 4.75 A
